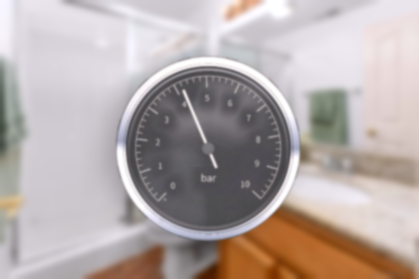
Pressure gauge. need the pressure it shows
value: 4.2 bar
